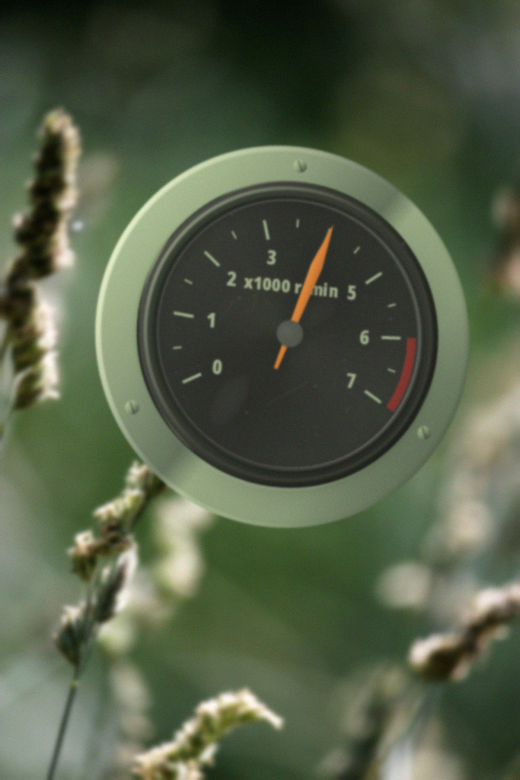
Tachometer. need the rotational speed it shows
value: 4000 rpm
